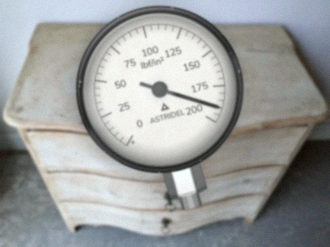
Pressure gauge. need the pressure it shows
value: 190 psi
